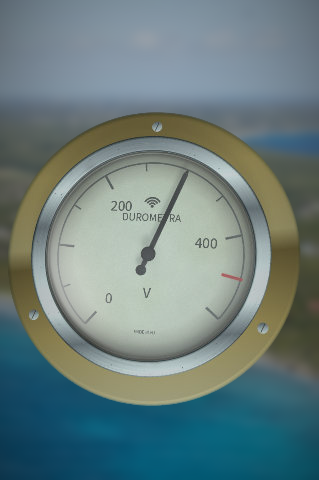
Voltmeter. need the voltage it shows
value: 300 V
